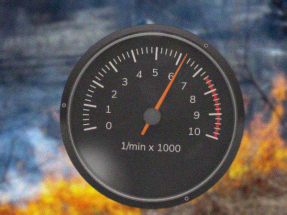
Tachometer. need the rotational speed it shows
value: 6200 rpm
